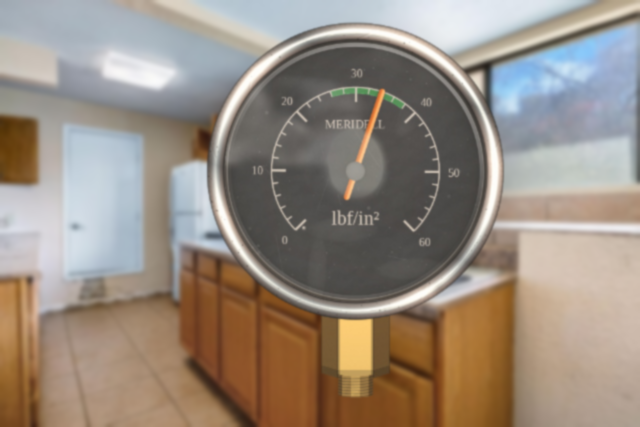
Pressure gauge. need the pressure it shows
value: 34 psi
